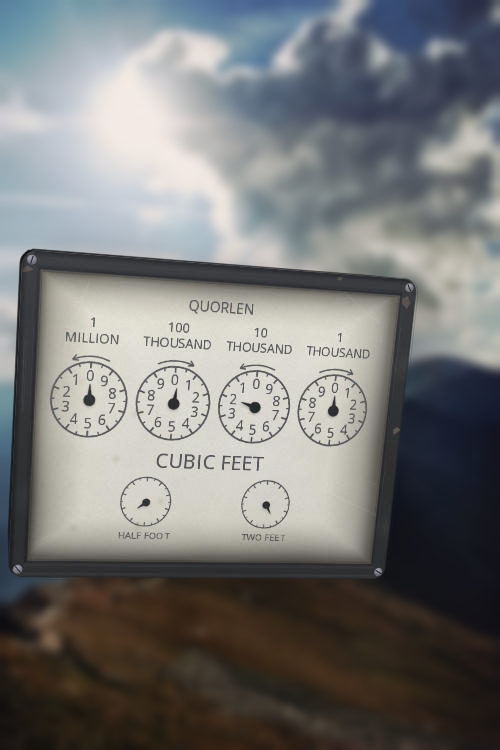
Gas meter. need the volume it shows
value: 2000 ft³
